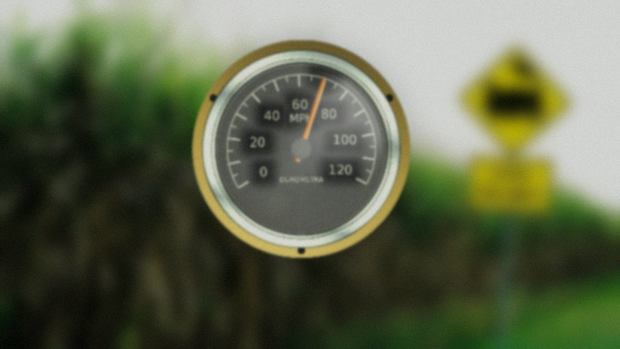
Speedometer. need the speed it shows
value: 70 mph
